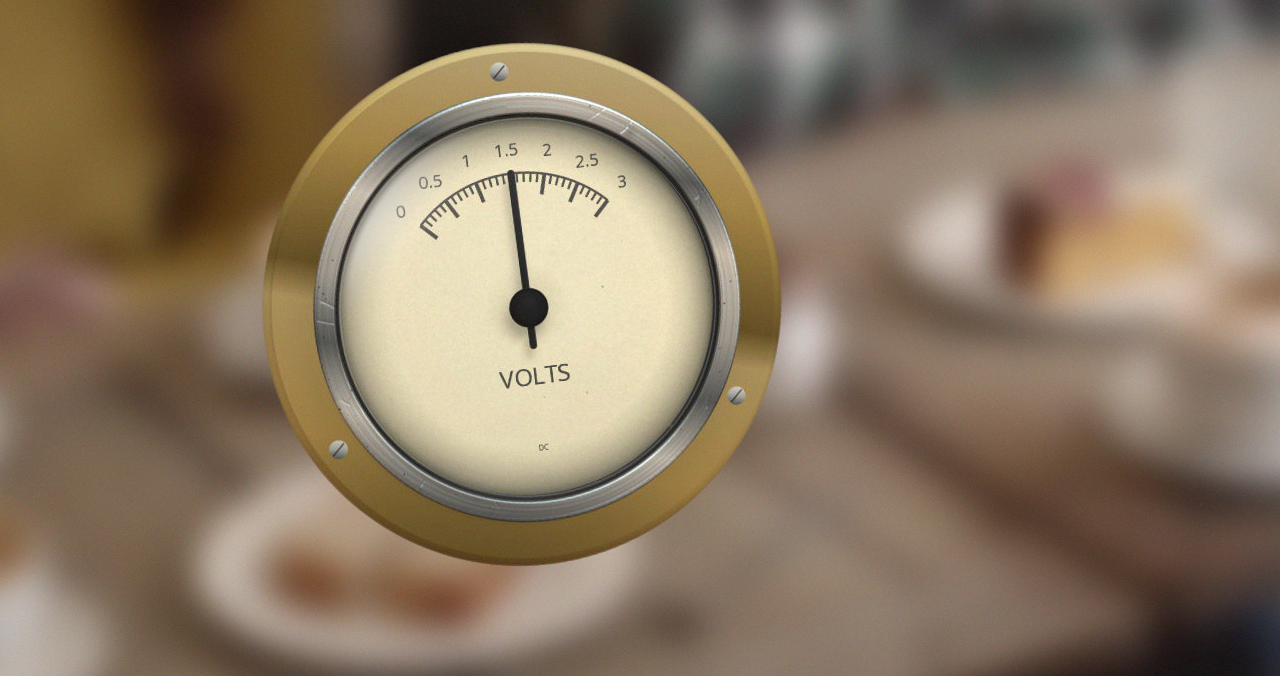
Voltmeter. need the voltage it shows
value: 1.5 V
